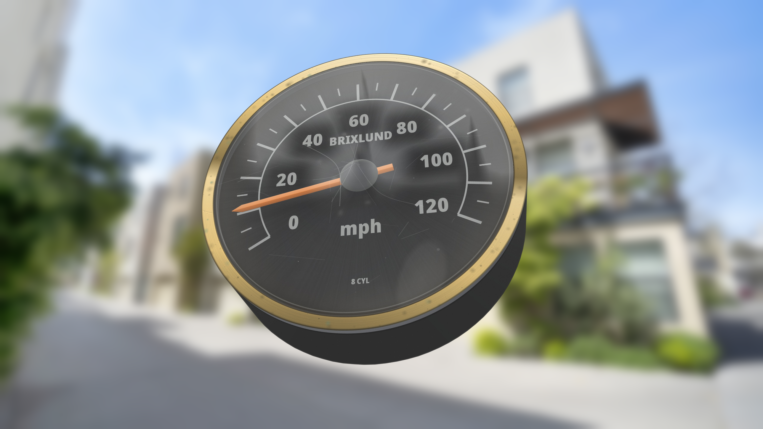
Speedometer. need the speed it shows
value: 10 mph
